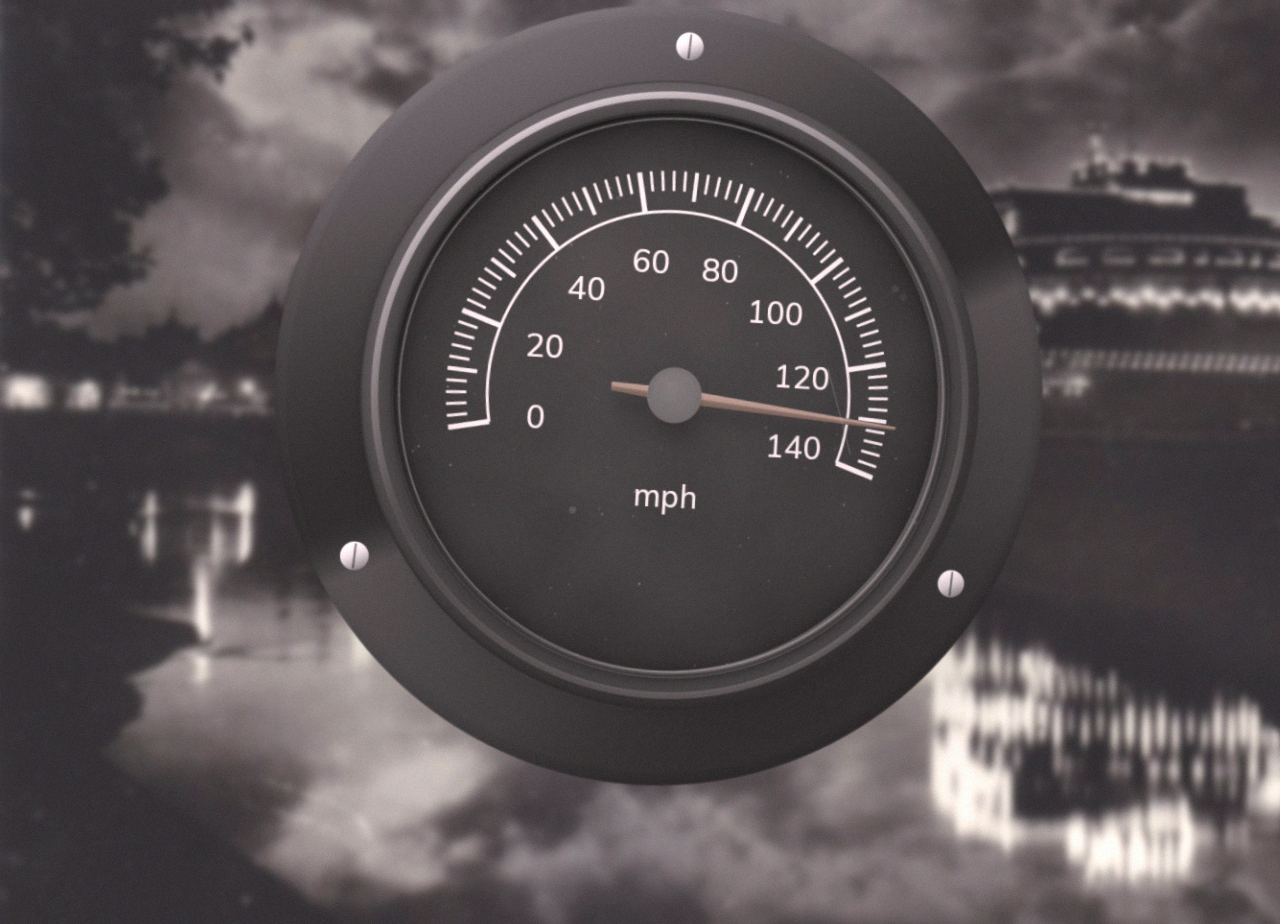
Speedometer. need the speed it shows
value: 131 mph
